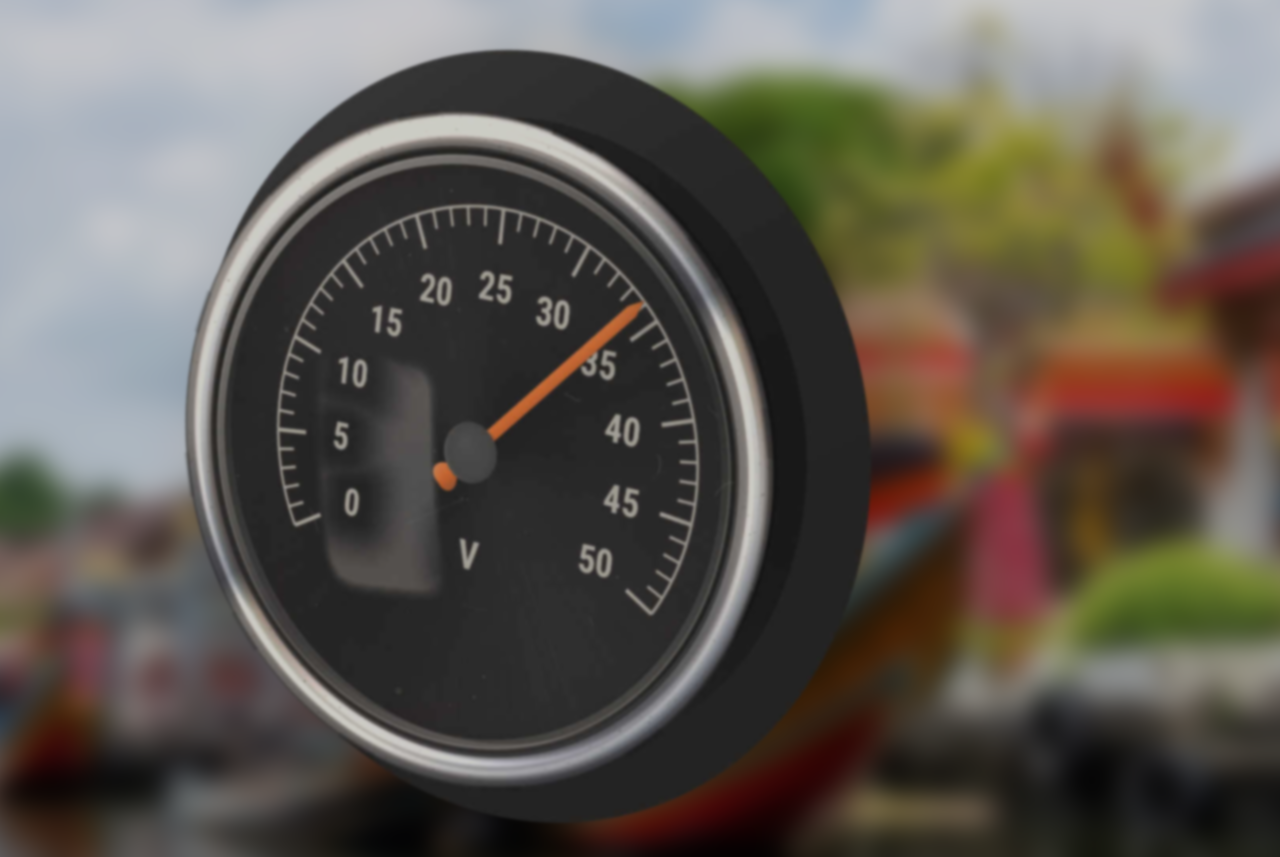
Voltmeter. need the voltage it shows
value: 34 V
